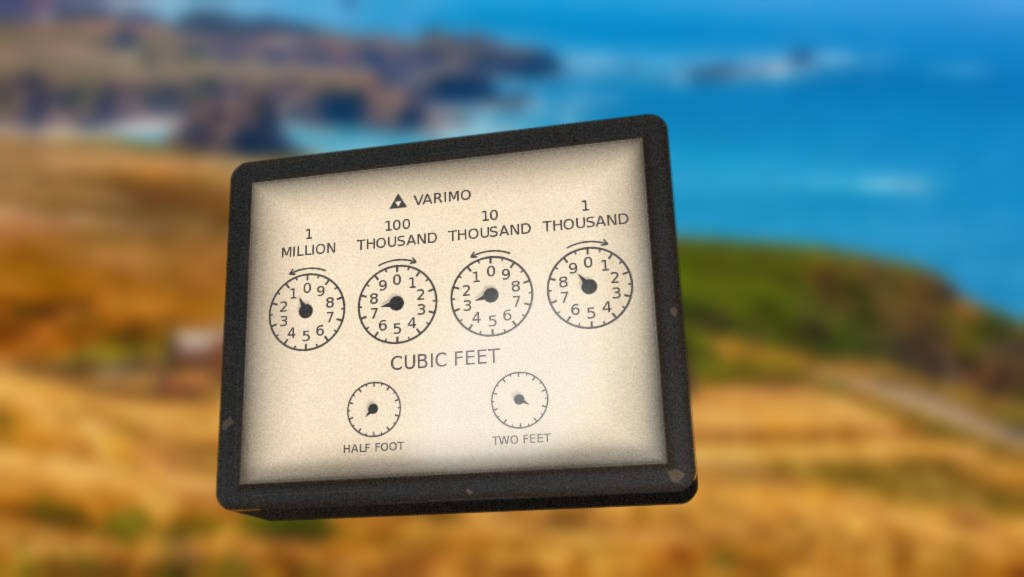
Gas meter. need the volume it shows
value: 72900 ft³
